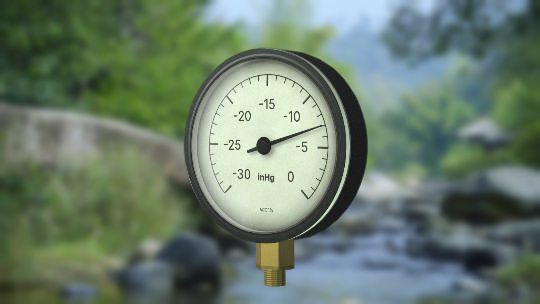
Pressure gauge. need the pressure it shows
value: -7 inHg
